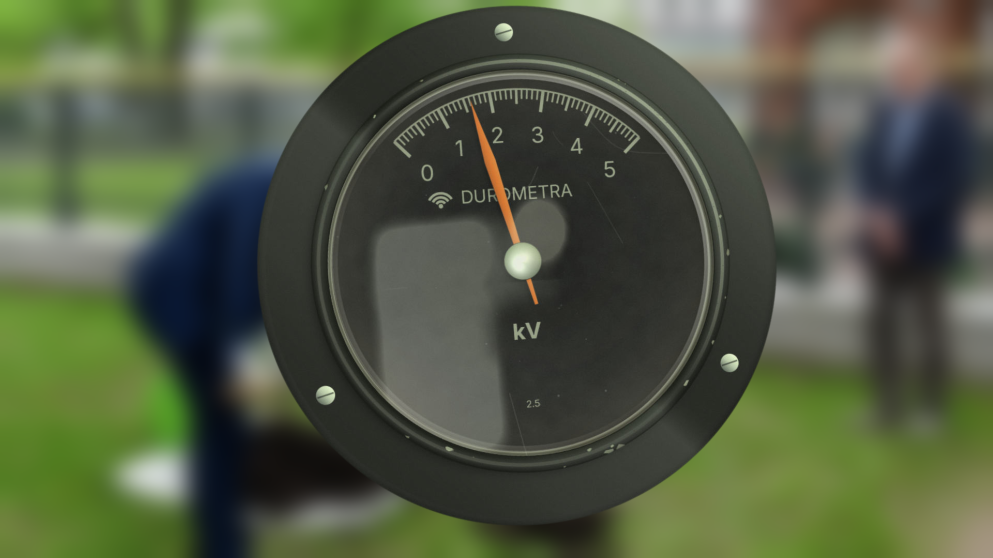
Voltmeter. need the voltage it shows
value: 1.6 kV
